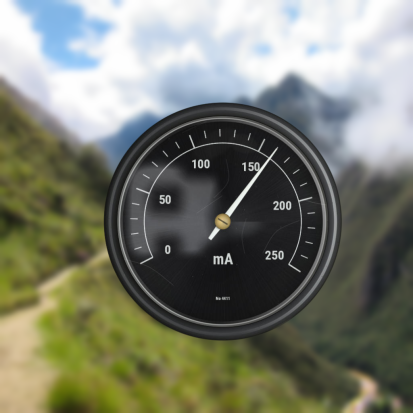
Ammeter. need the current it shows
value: 160 mA
